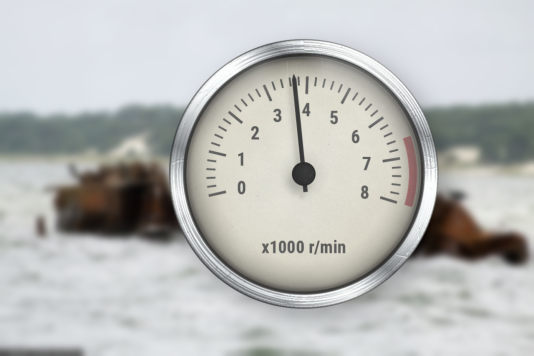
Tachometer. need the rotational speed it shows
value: 3700 rpm
